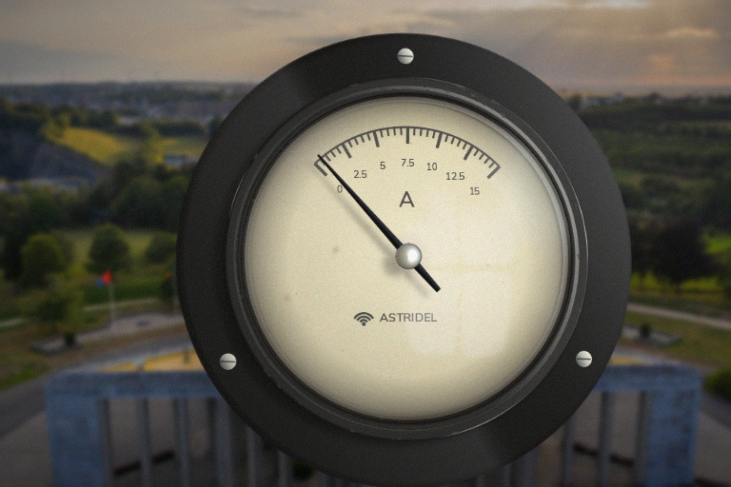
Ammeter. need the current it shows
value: 0.5 A
